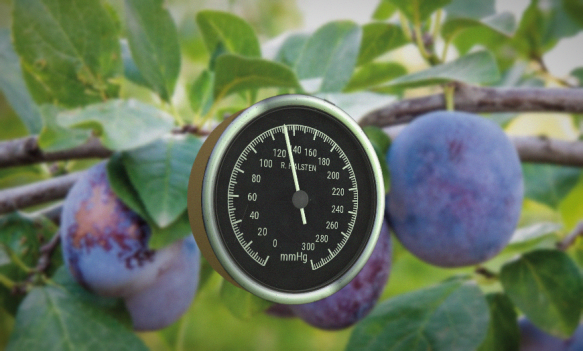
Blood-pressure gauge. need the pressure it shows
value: 130 mmHg
